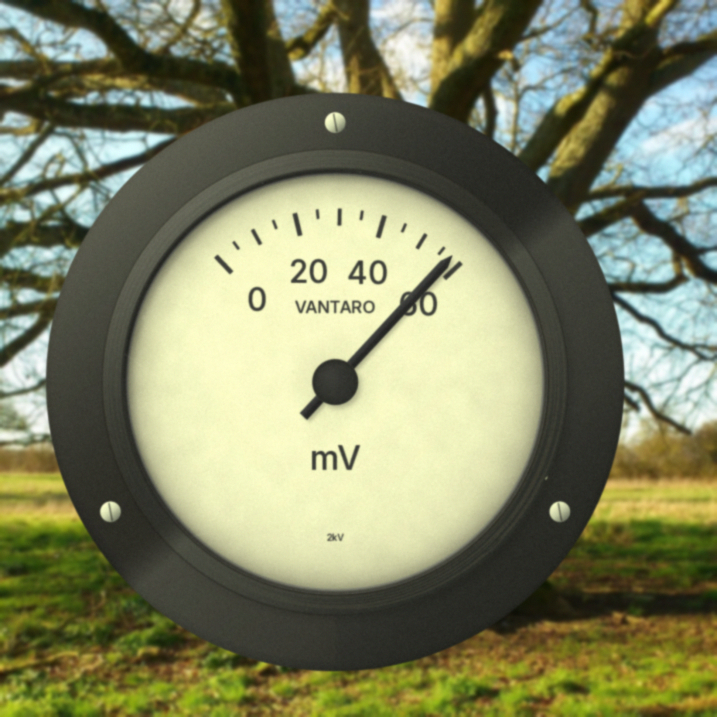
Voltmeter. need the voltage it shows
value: 57.5 mV
